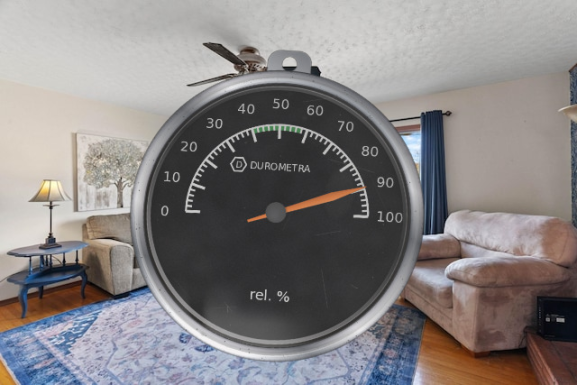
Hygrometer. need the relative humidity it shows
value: 90 %
